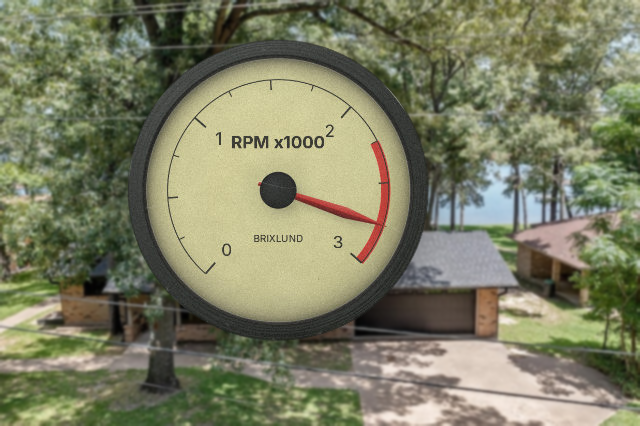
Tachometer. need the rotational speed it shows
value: 2750 rpm
